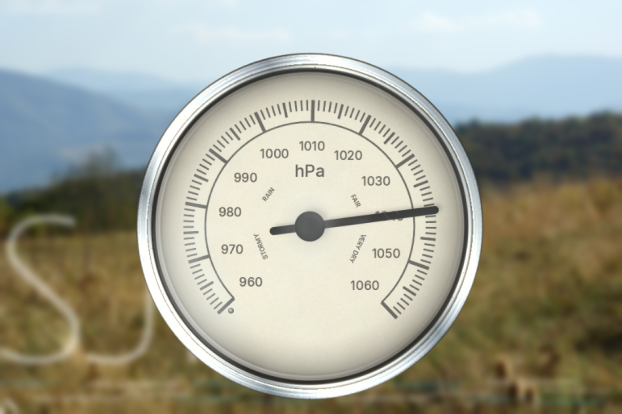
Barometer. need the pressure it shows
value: 1040 hPa
